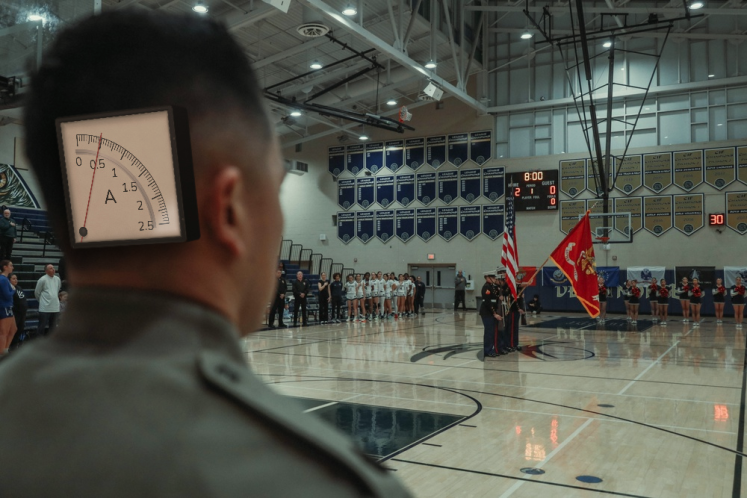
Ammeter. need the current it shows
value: 0.5 A
